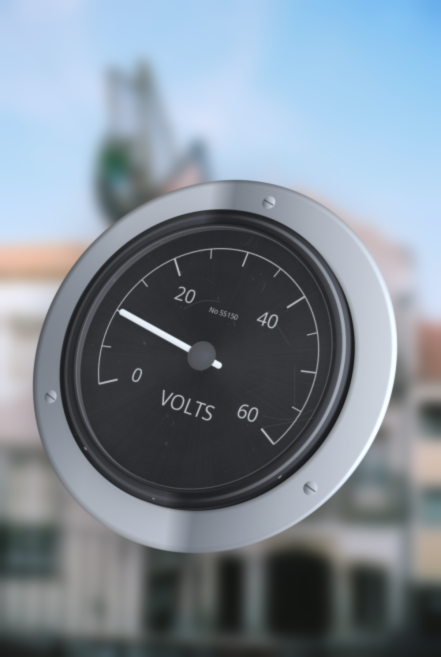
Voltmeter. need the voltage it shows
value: 10 V
